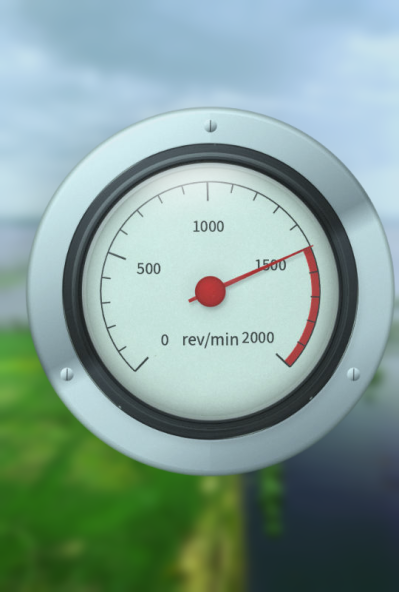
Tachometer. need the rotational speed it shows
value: 1500 rpm
